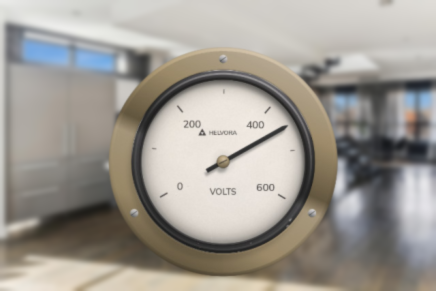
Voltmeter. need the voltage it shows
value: 450 V
